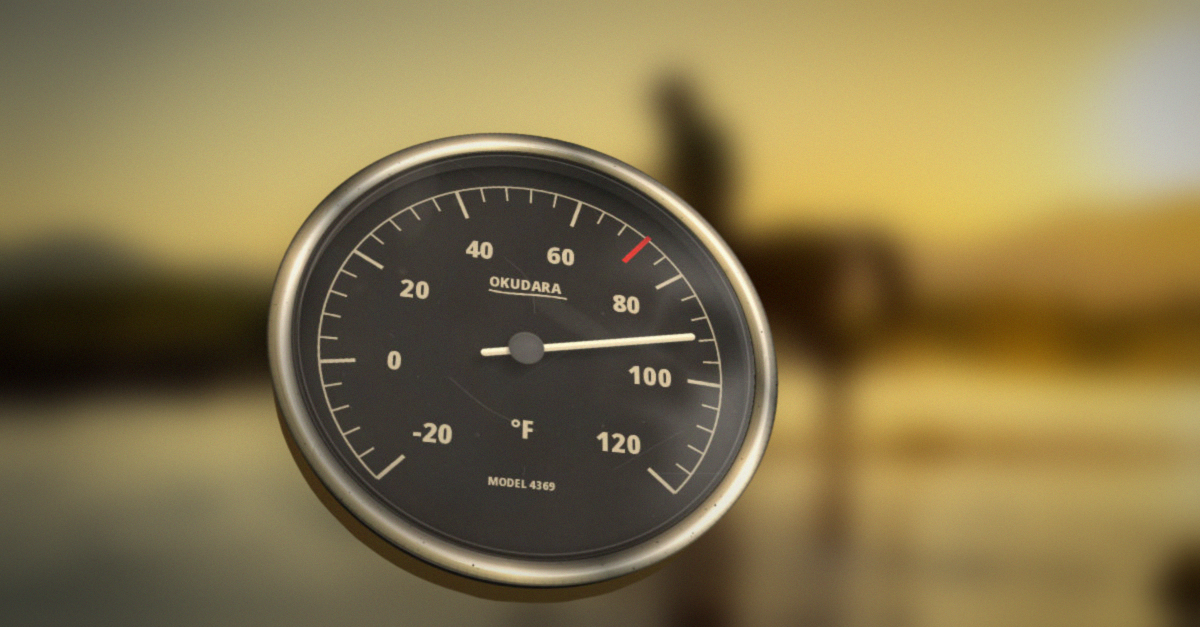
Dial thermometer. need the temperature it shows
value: 92 °F
